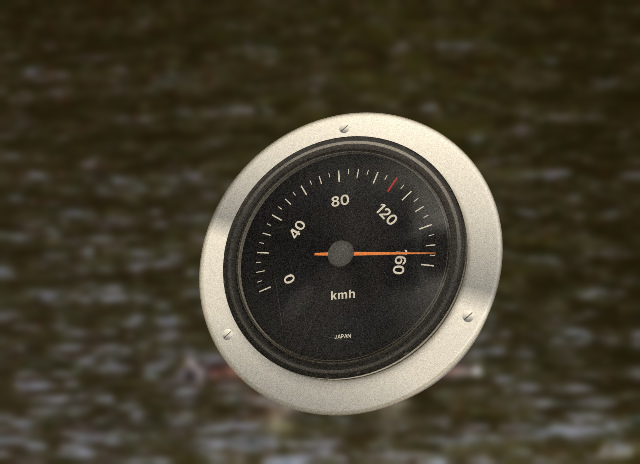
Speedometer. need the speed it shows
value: 155 km/h
